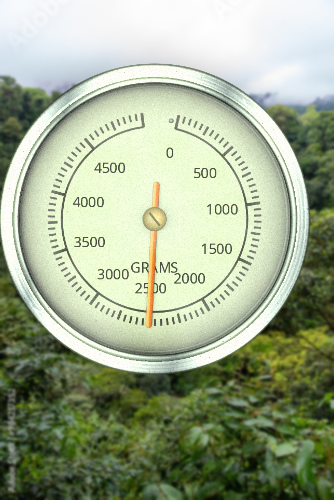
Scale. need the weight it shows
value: 2500 g
